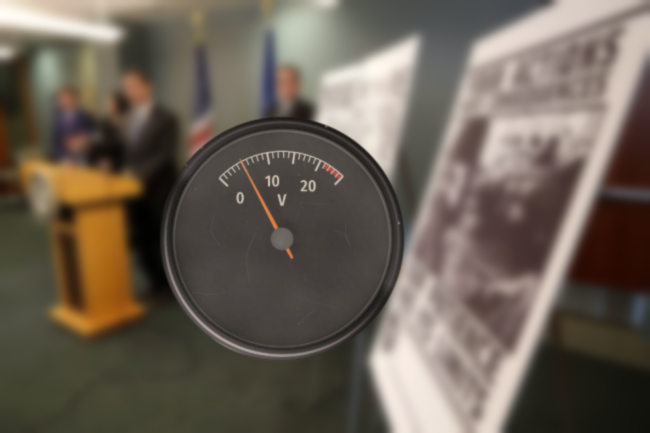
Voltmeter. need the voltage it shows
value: 5 V
